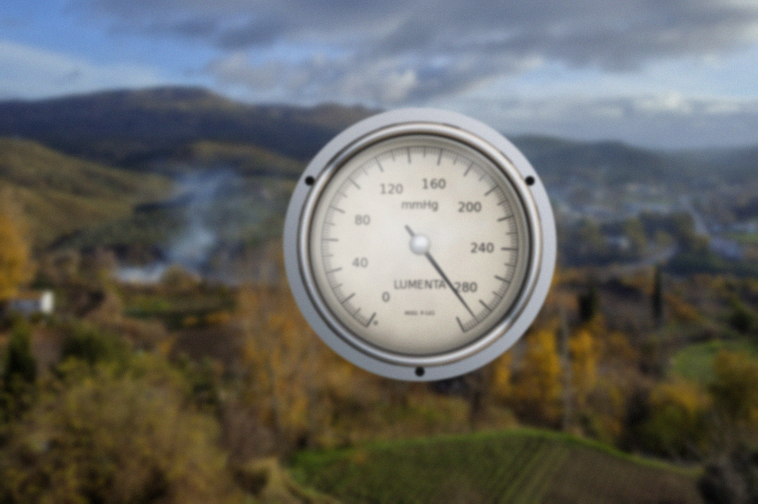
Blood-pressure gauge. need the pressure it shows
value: 290 mmHg
